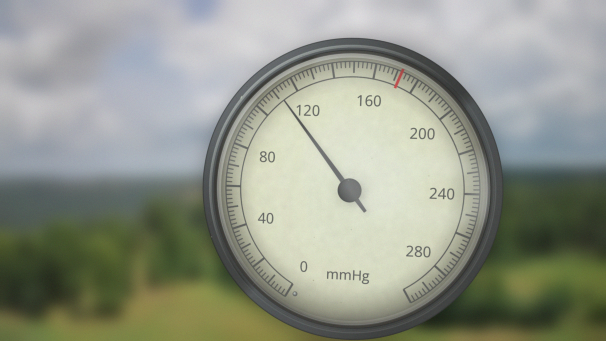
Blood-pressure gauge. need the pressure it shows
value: 112 mmHg
